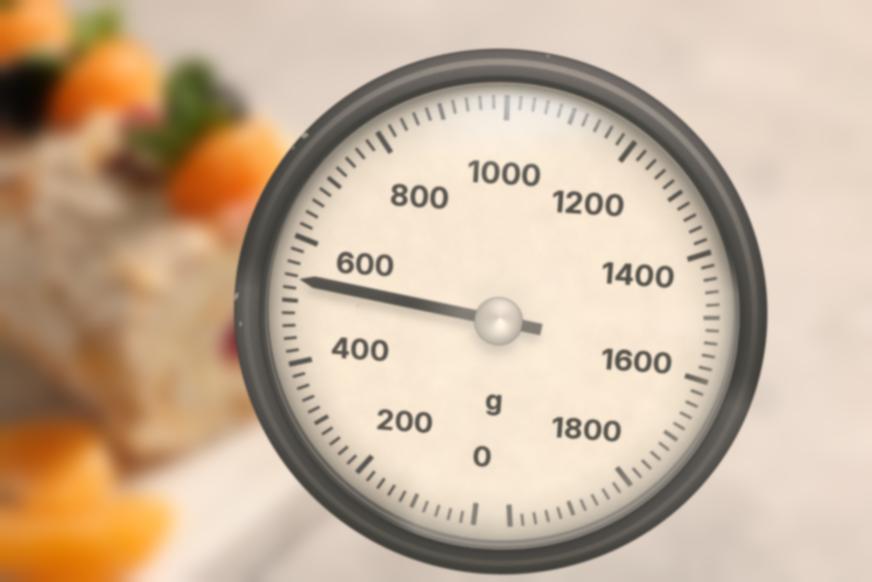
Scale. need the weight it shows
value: 540 g
